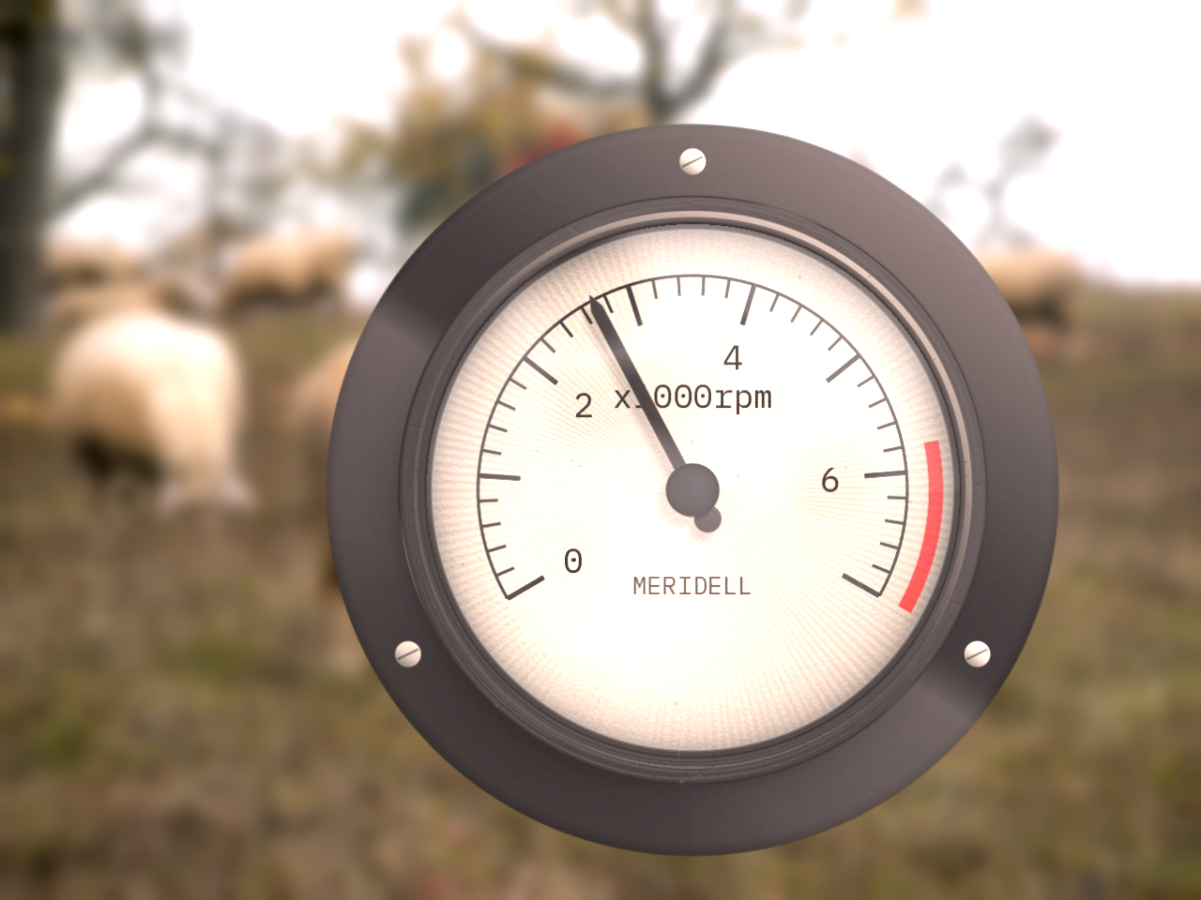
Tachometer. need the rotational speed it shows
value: 2700 rpm
